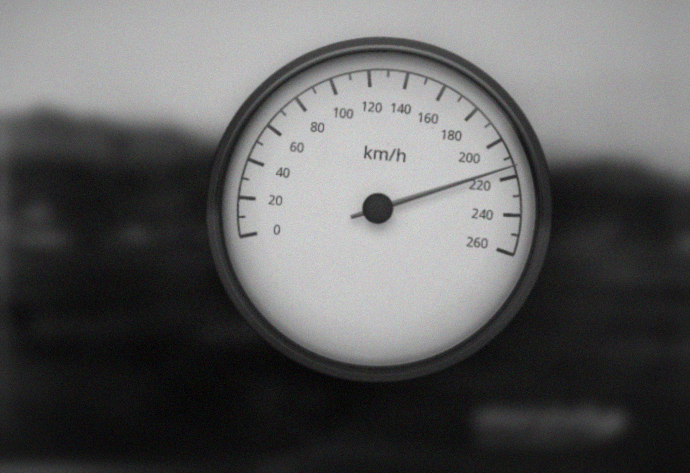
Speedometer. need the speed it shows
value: 215 km/h
